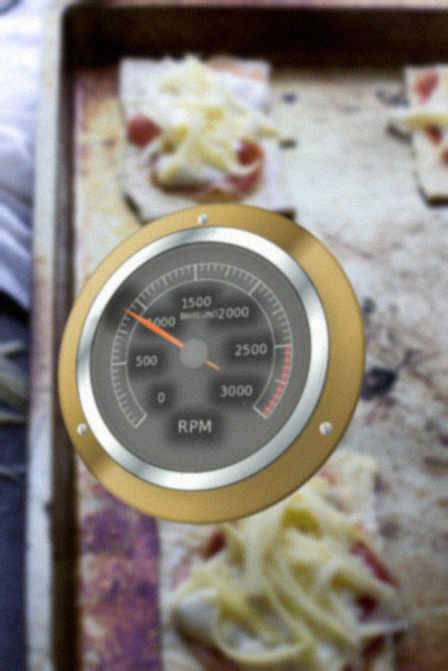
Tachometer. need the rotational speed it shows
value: 900 rpm
